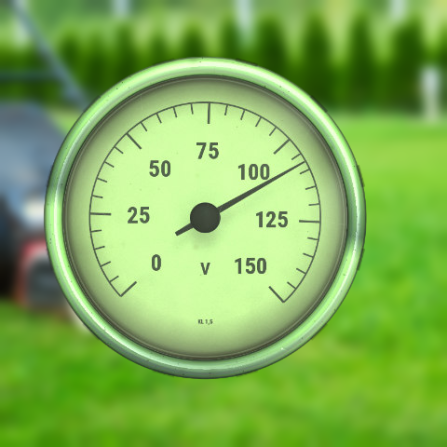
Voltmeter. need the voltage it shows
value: 107.5 V
